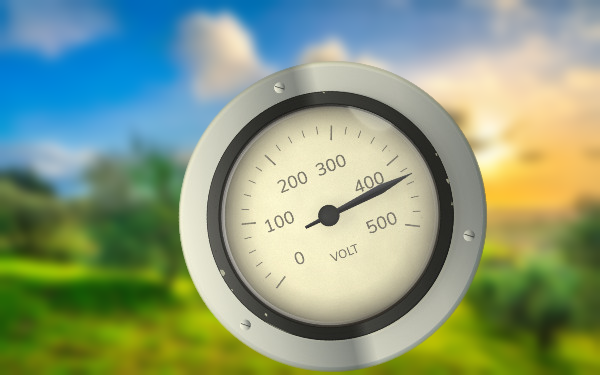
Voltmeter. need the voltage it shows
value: 430 V
